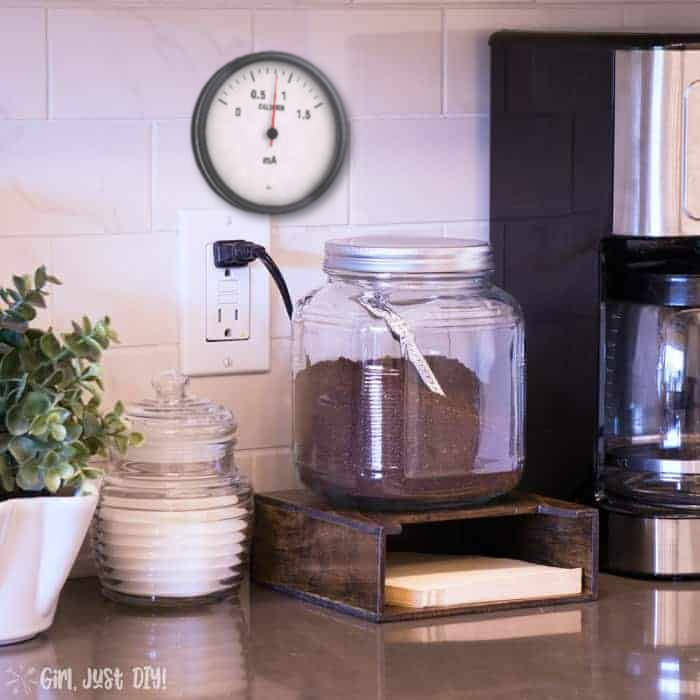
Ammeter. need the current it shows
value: 0.8 mA
